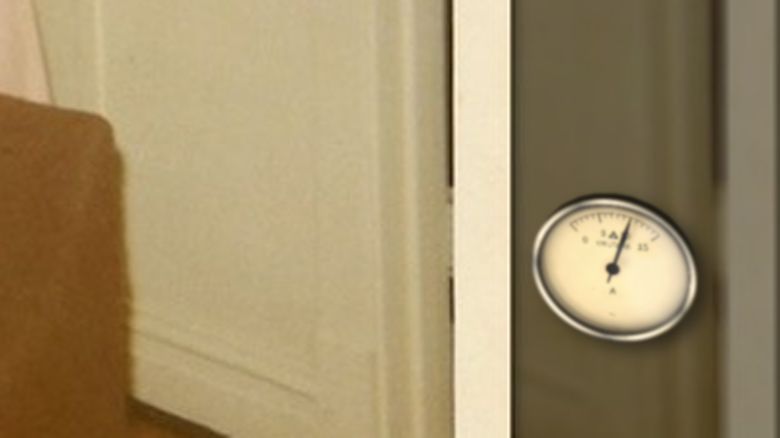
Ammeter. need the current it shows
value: 10 A
